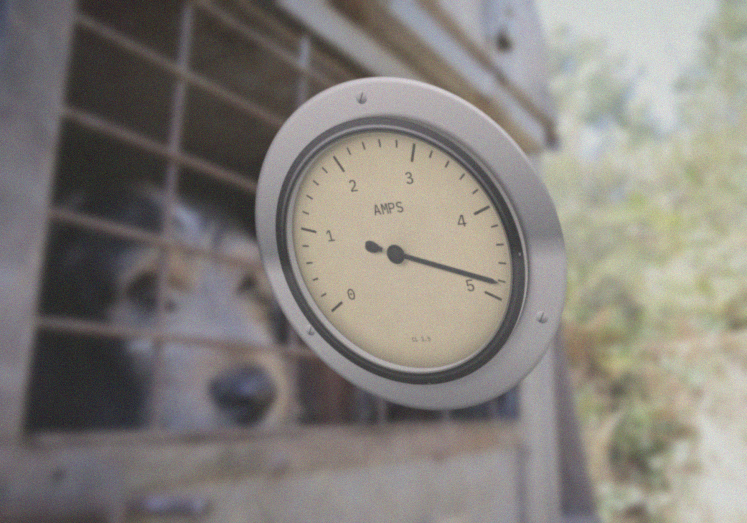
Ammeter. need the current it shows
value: 4.8 A
